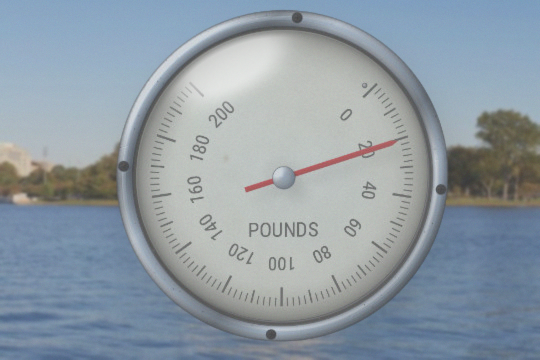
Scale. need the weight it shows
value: 20 lb
